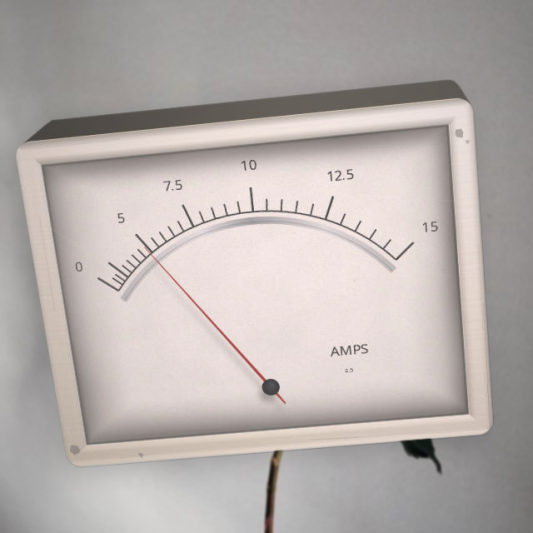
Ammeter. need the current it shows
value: 5 A
